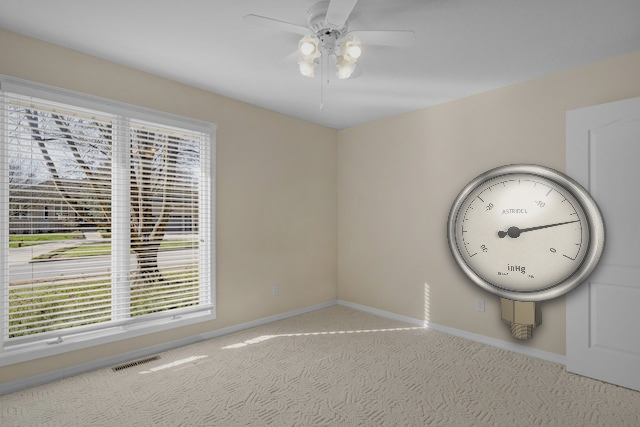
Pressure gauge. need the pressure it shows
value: -5 inHg
